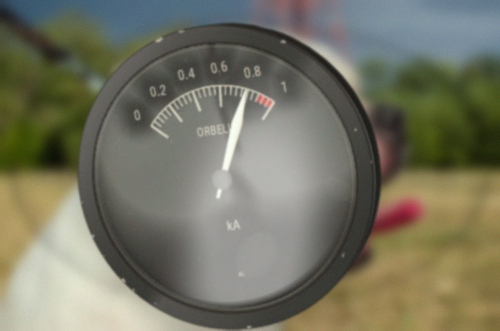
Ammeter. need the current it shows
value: 0.8 kA
